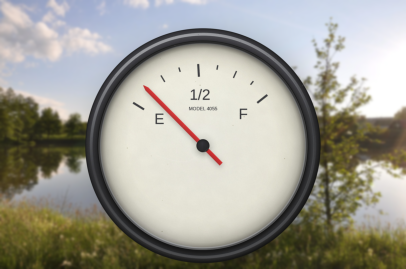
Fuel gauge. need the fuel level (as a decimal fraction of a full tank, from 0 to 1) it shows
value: 0.125
